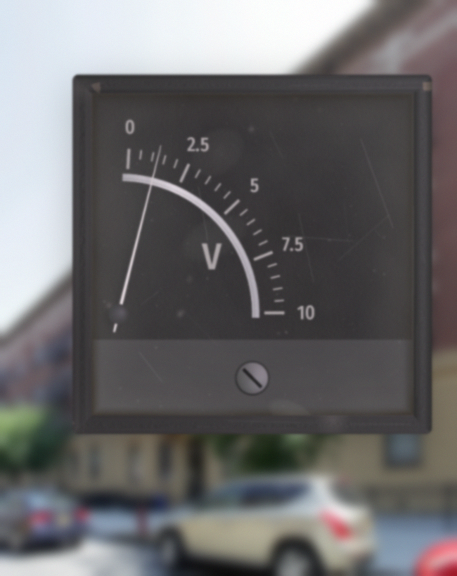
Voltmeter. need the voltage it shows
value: 1.25 V
